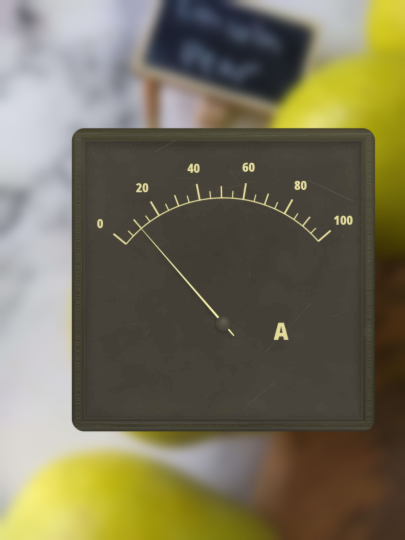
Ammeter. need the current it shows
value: 10 A
